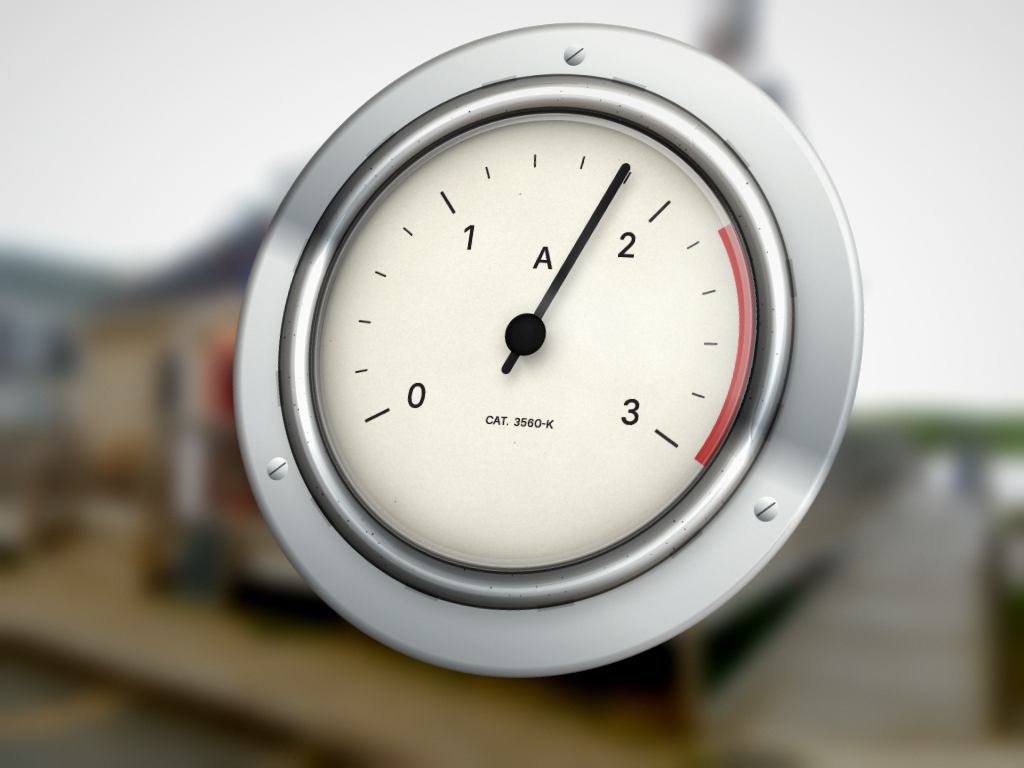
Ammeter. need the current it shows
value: 1.8 A
